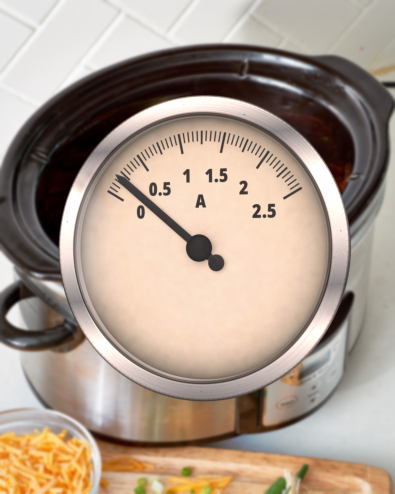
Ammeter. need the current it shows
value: 0.2 A
